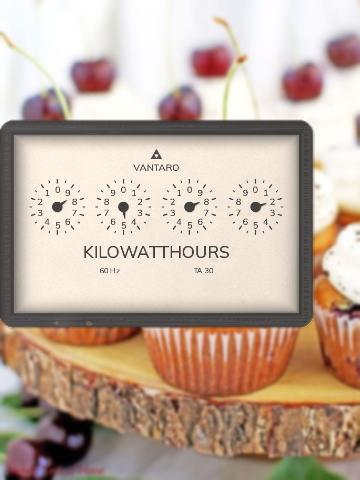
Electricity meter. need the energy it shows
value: 8482 kWh
